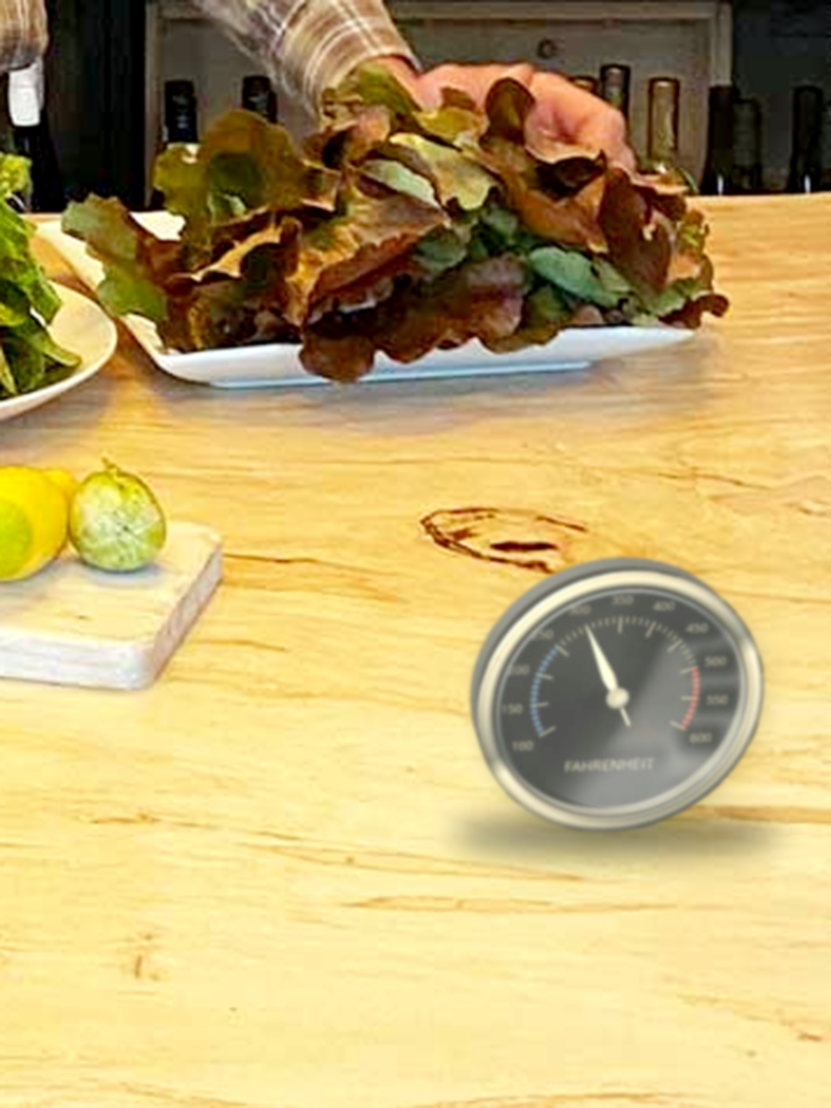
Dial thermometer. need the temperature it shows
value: 300 °F
